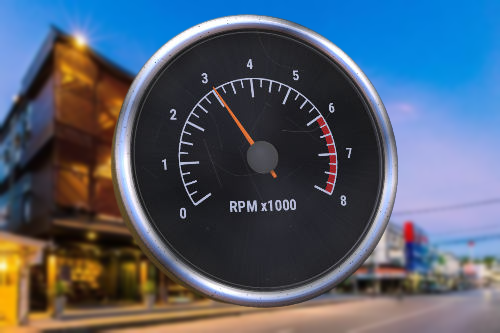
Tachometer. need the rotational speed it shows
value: 3000 rpm
